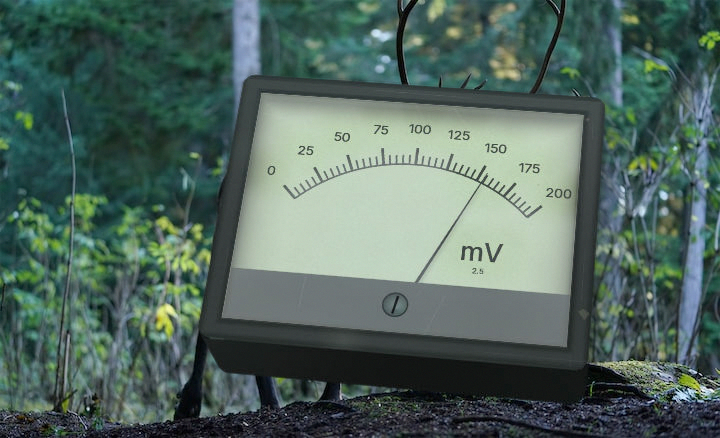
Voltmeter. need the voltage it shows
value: 155 mV
